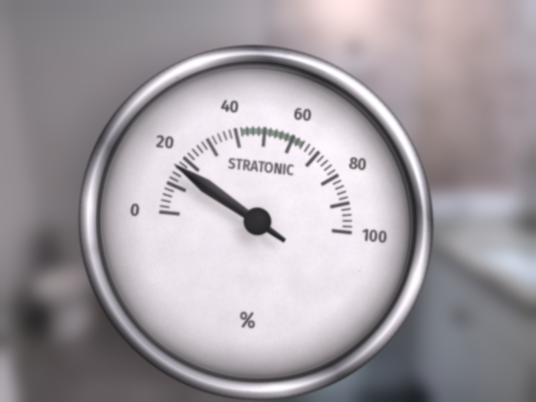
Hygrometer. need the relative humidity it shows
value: 16 %
